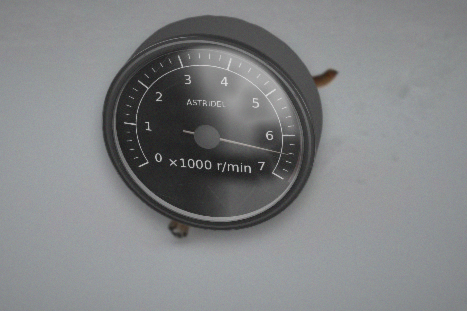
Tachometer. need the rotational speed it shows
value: 6400 rpm
